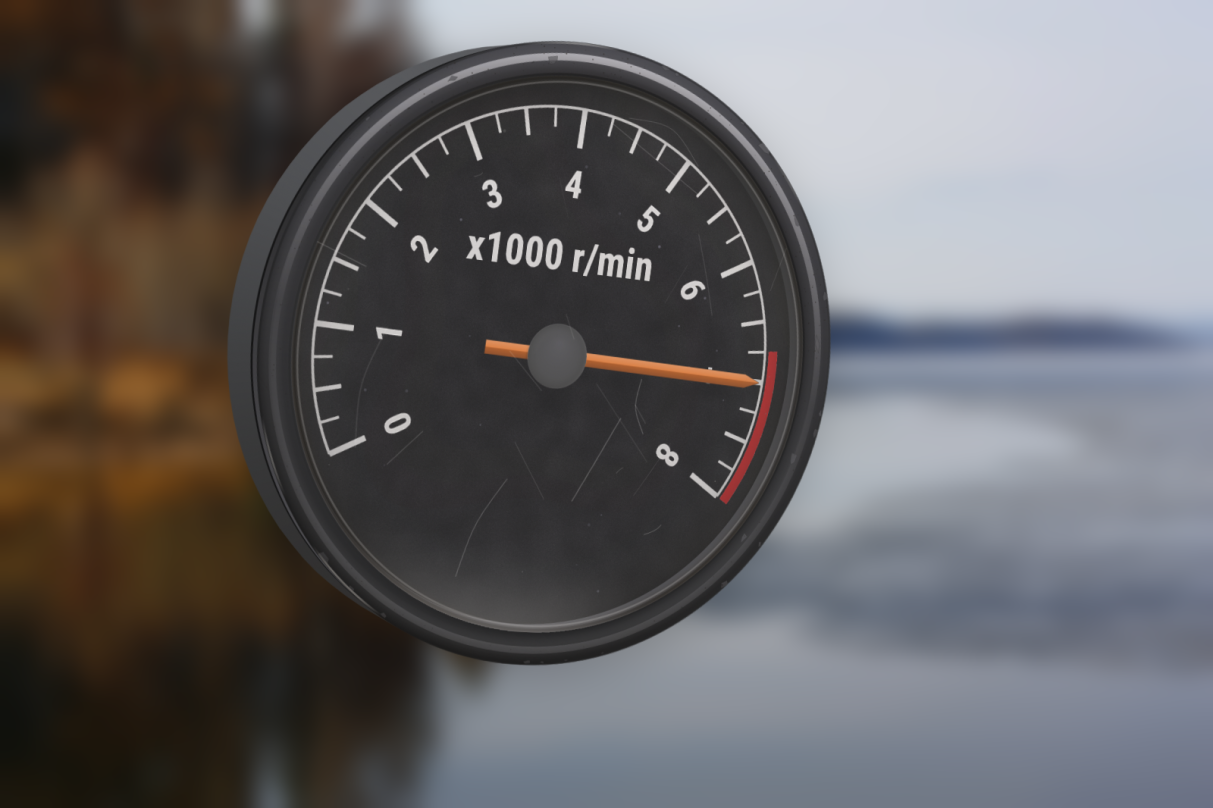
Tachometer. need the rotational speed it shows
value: 7000 rpm
